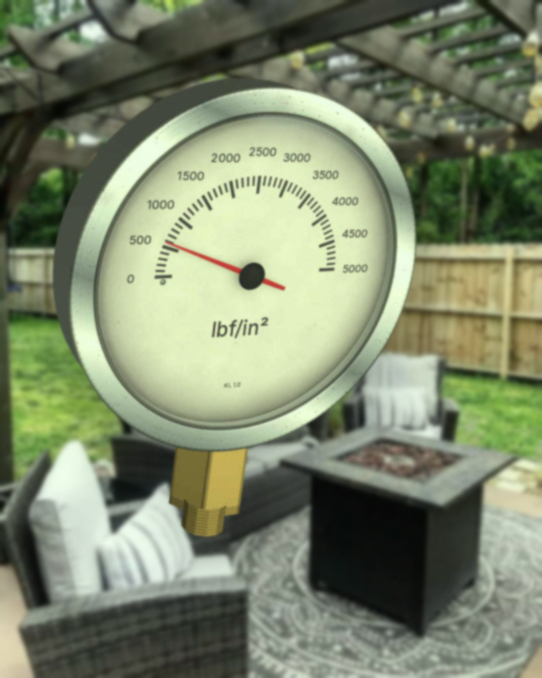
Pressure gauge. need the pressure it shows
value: 600 psi
